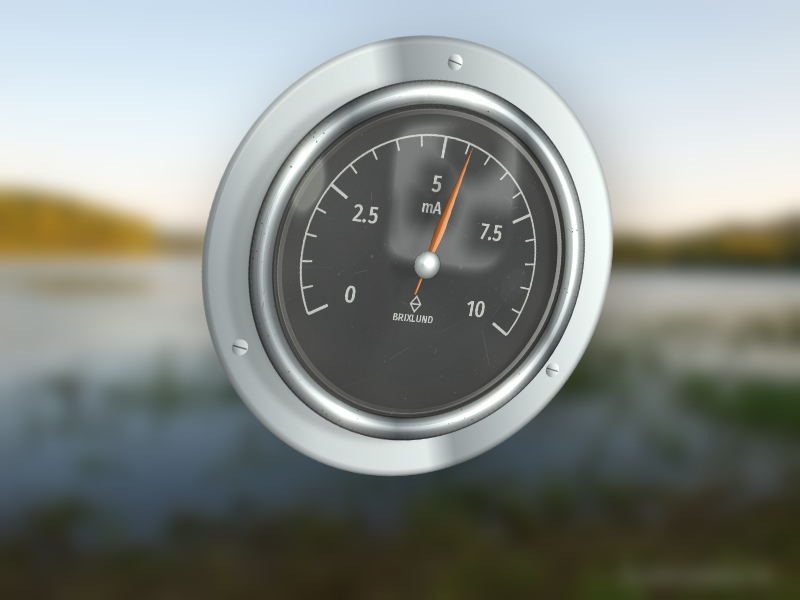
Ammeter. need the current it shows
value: 5.5 mA
